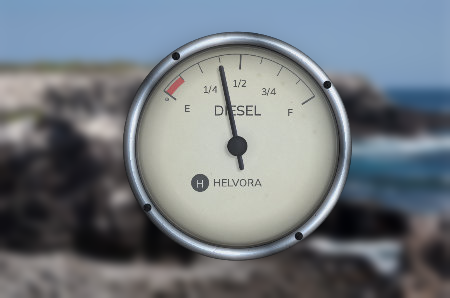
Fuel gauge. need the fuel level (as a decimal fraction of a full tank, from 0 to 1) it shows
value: 0.375
